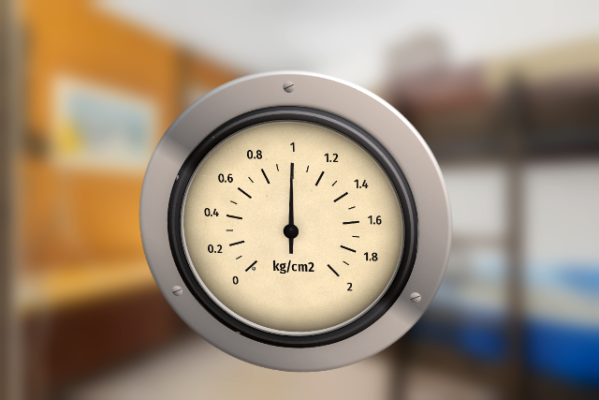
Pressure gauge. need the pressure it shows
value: 1 kg/cm²
